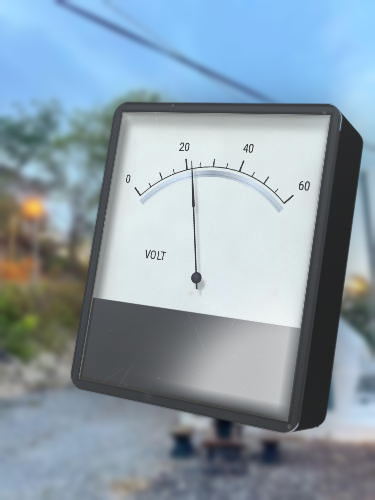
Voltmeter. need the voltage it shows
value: 22.5 V
